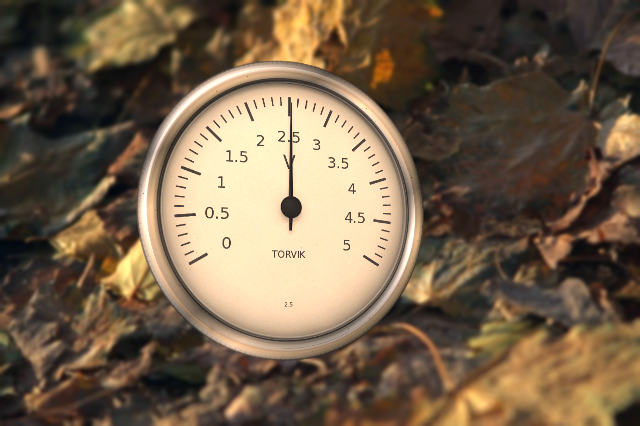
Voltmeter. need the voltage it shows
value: 2.5 V
